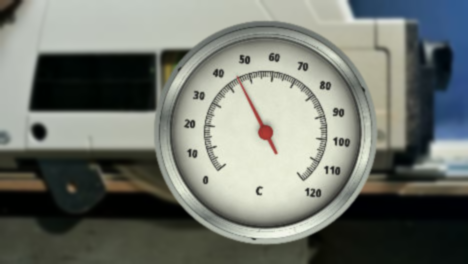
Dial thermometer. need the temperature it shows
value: 45 °C
